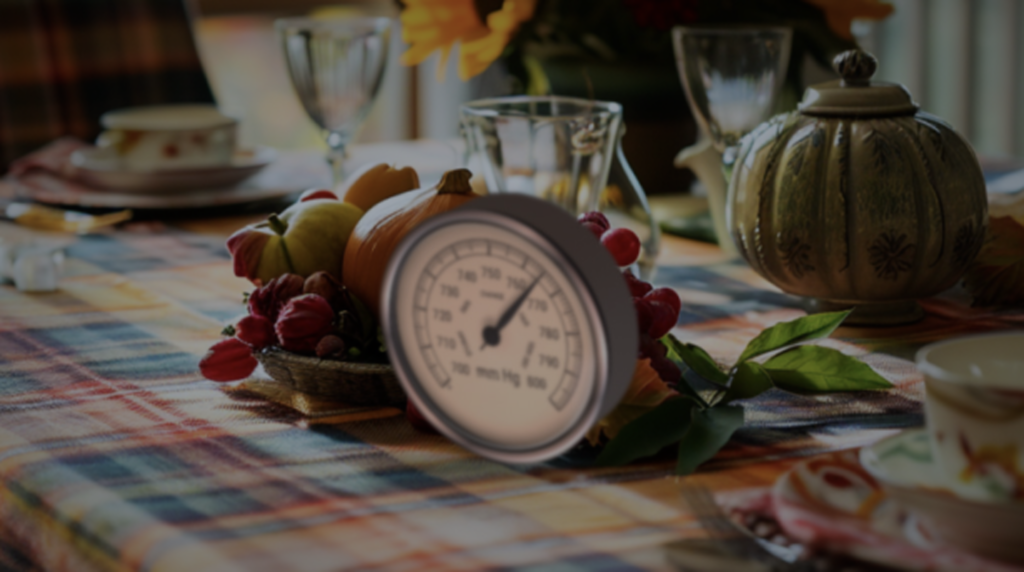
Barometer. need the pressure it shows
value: 765 mmHg
